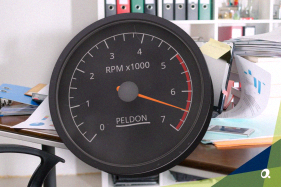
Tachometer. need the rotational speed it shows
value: 6500 rpm
